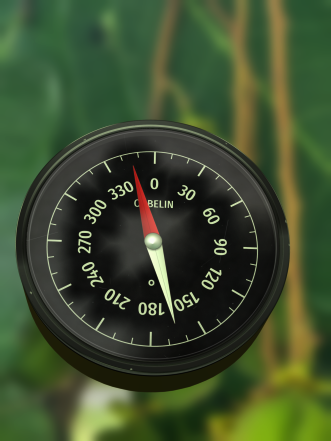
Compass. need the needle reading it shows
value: 345 °
